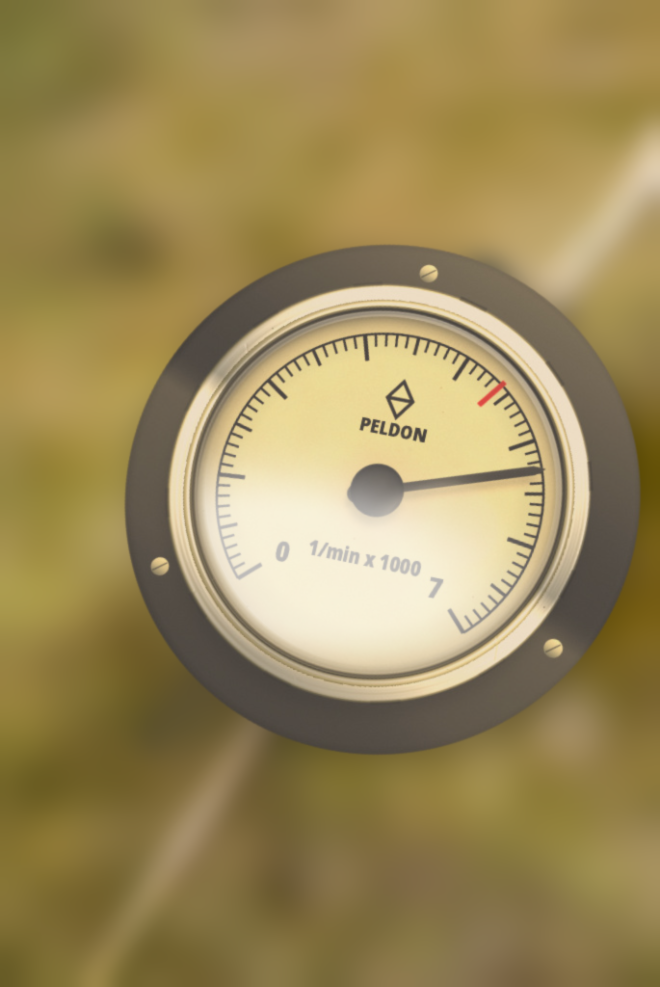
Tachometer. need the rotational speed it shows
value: 5300 rpm
